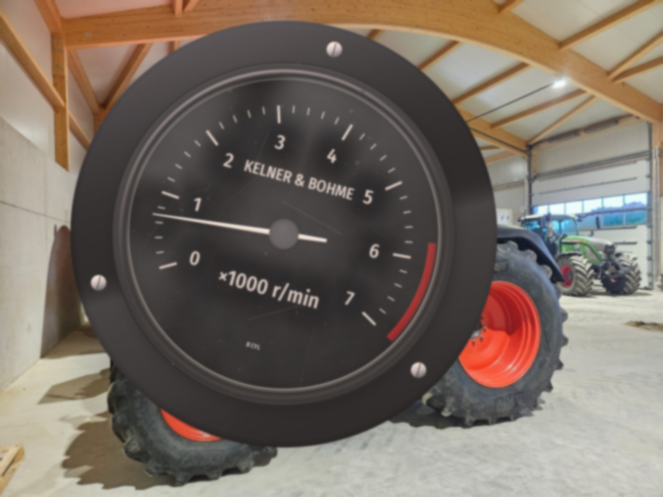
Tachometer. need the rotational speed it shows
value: 700 rpm
